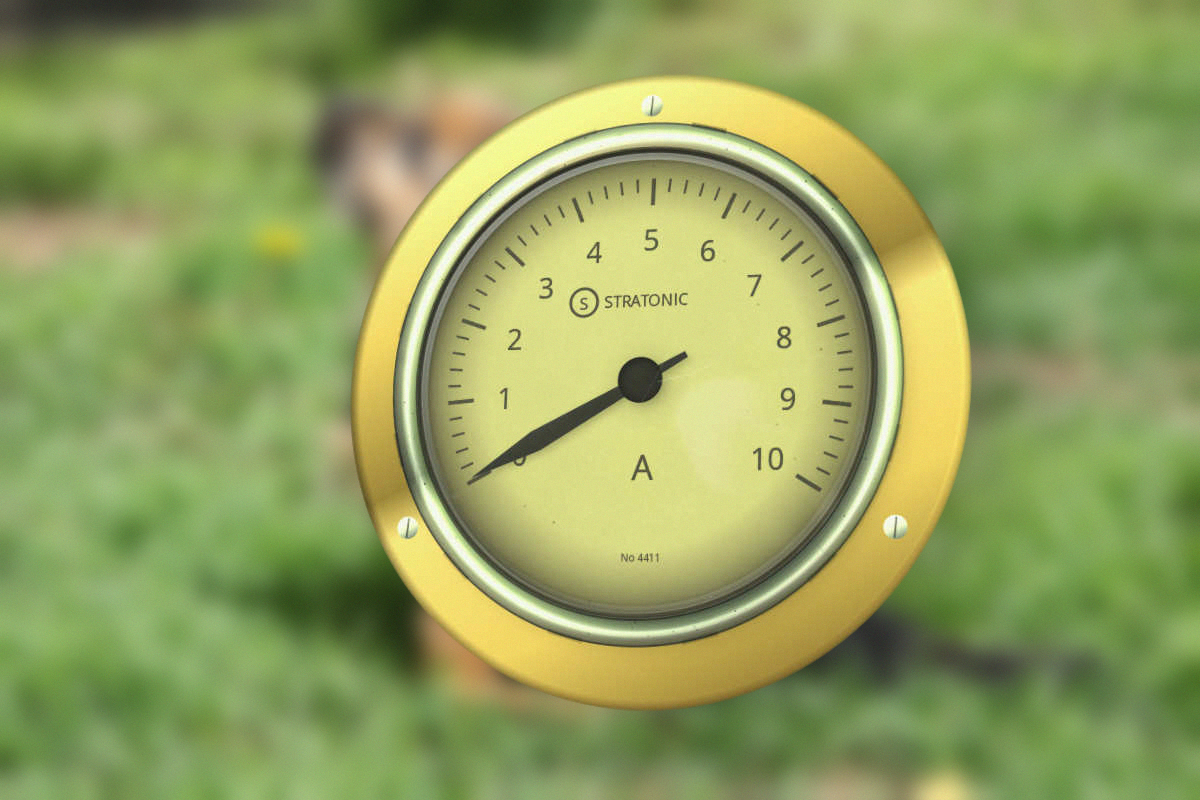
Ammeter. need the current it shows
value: 0 A
